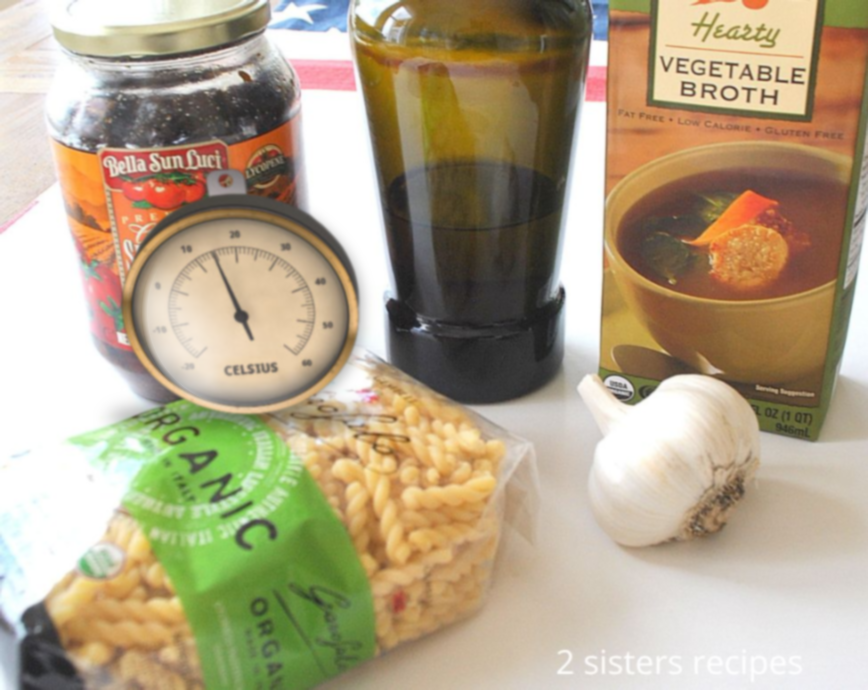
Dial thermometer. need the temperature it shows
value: 15 °C
